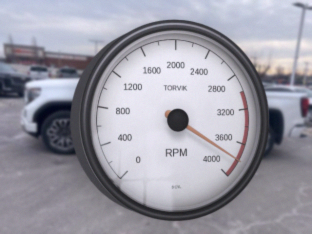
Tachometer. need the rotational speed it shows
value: 3800 rpm
